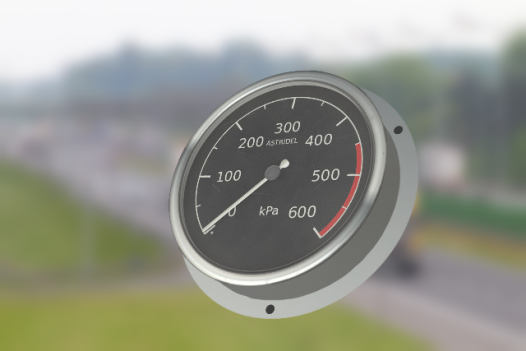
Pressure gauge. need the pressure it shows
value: 0 kPa
